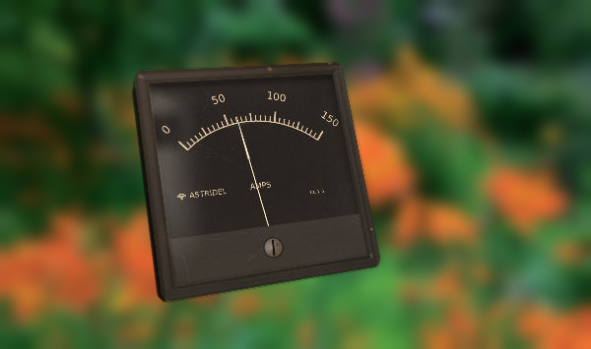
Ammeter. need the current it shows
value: 60 A
